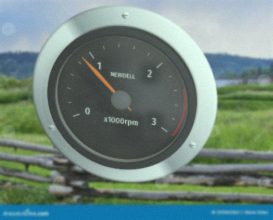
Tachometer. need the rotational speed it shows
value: 900 rpm
